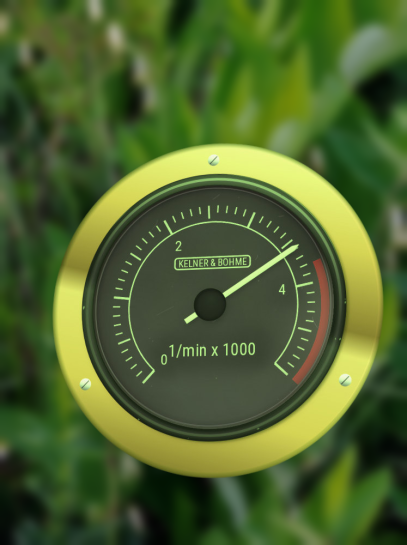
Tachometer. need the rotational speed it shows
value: 3600 rpm
